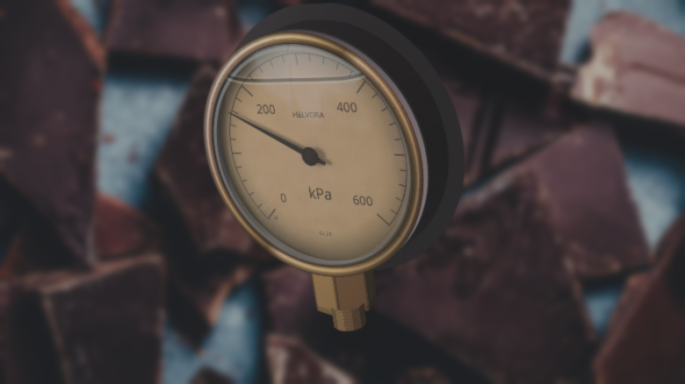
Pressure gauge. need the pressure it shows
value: 160 kPa
